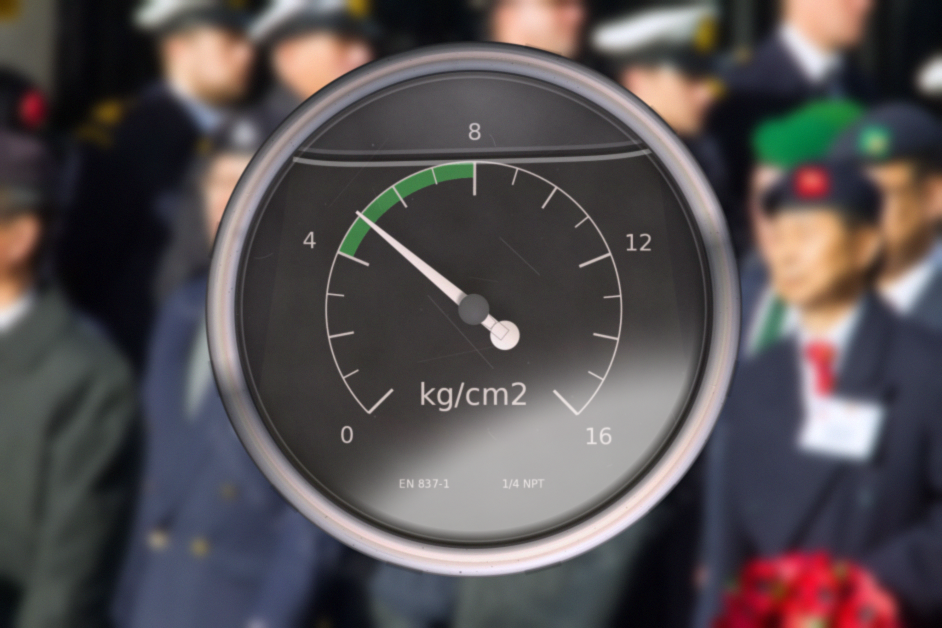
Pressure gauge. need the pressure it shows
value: 5 kg/cm²
